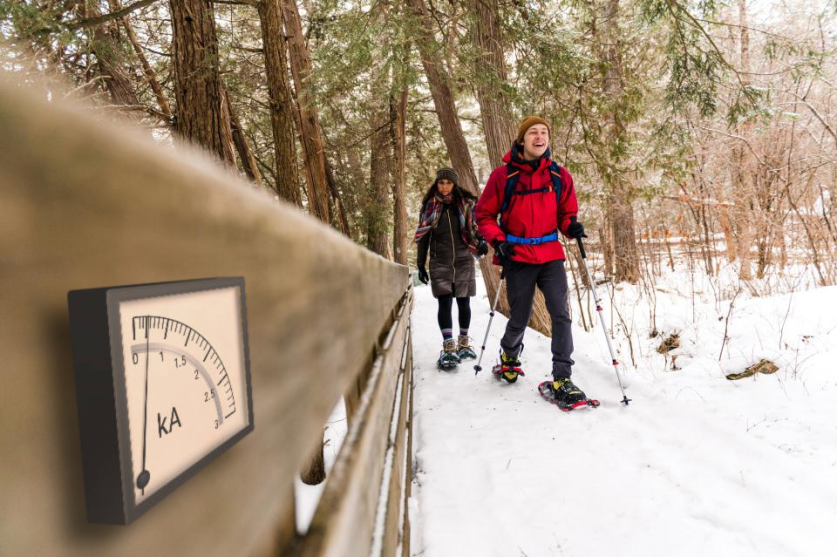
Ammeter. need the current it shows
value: 0.5 kA
